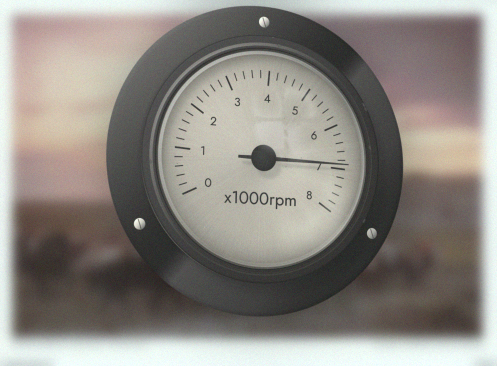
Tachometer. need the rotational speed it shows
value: 6900 rpm
